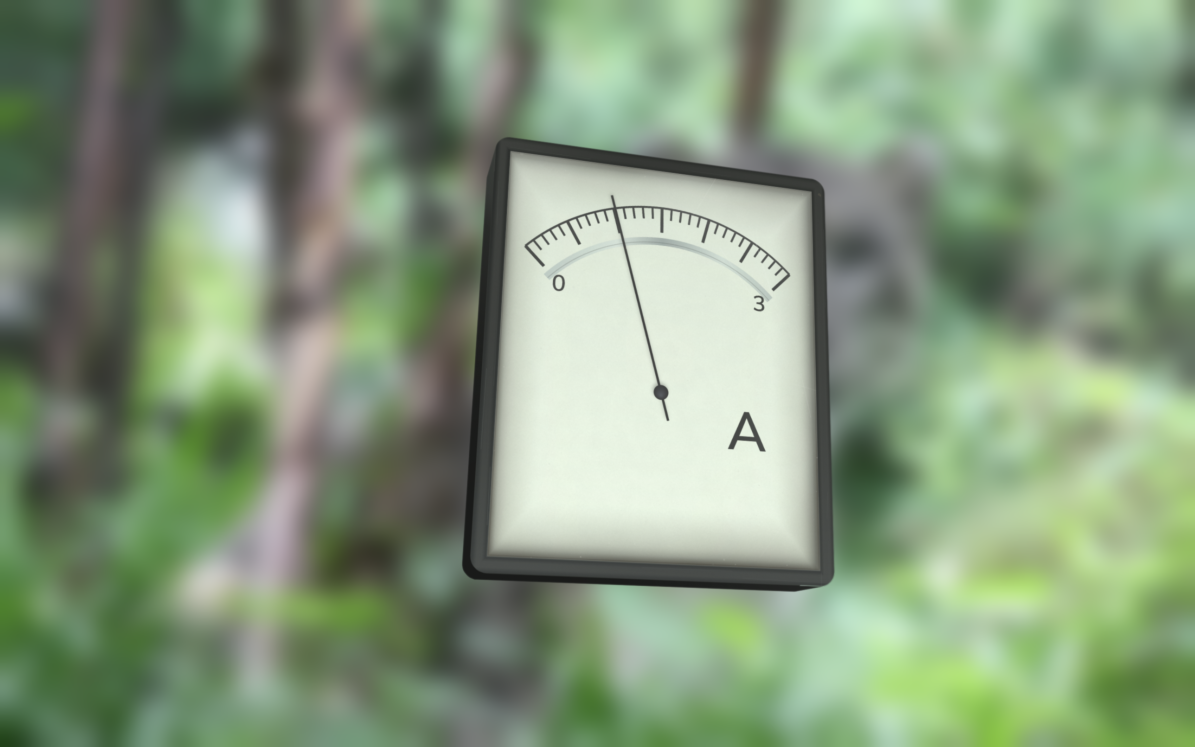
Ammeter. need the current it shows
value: 1 A
